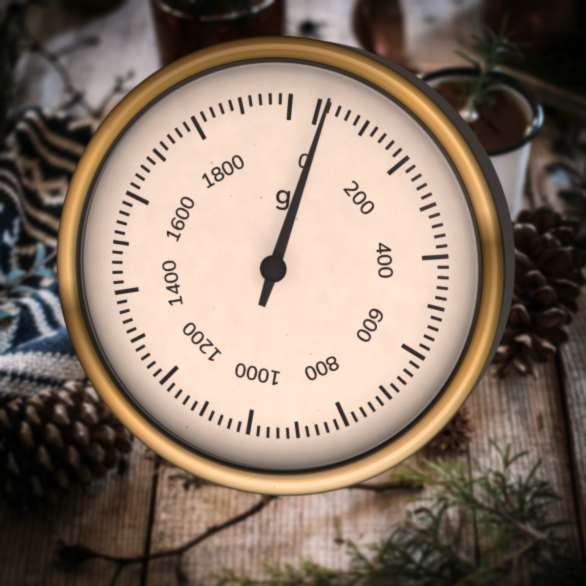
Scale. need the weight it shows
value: 20 g
